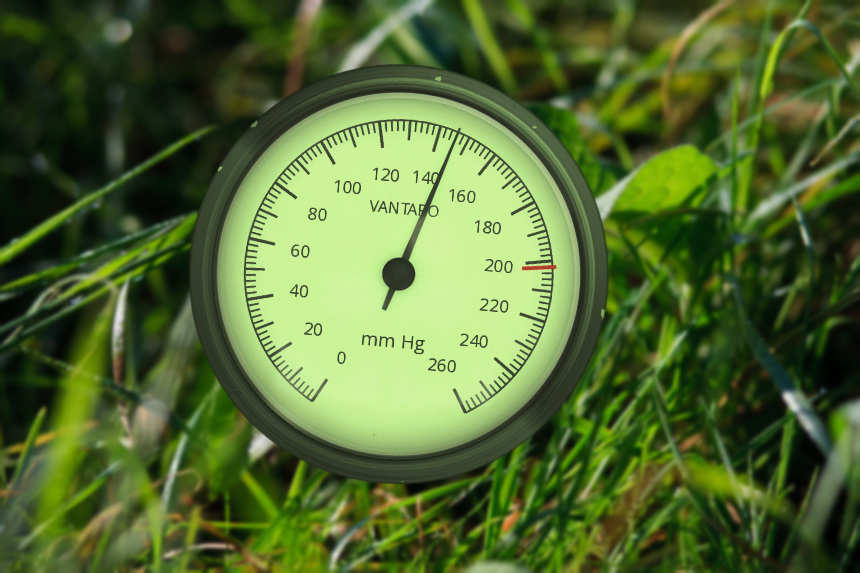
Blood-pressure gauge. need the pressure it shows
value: 146 mmHg
